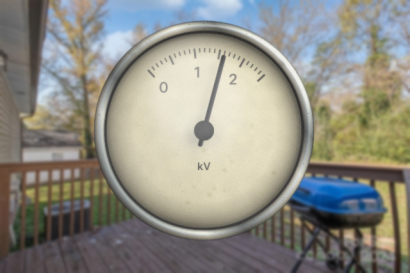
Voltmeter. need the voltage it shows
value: 1.6 kV
